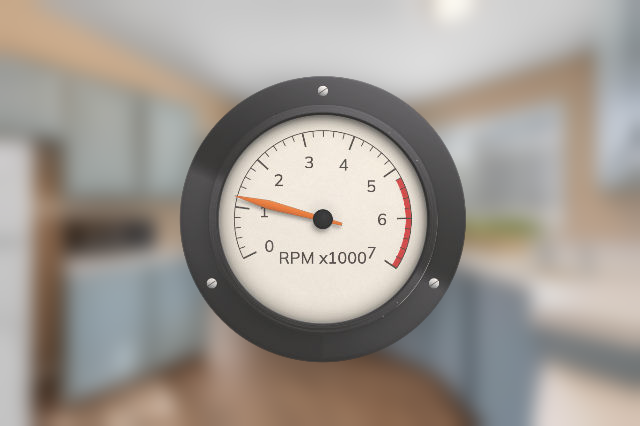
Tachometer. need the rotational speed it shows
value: 1200 rpm
